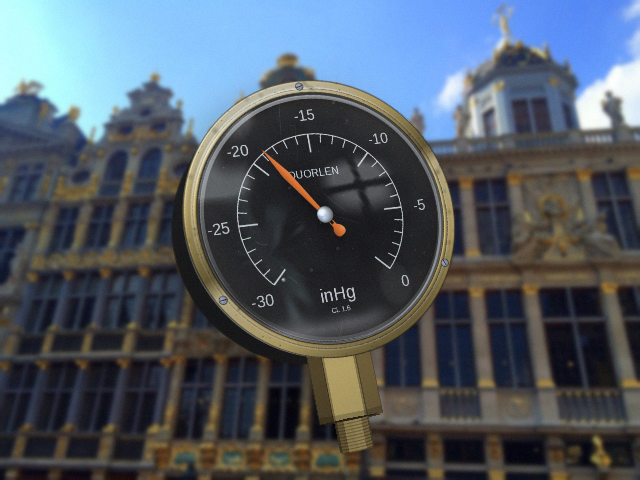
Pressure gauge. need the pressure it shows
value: -19 inHg
